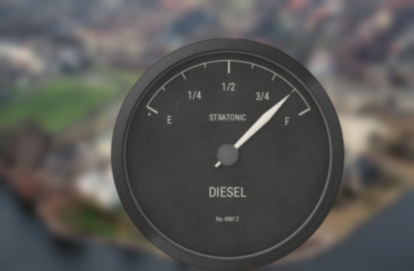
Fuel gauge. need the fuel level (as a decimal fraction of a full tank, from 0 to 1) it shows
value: 0.875
